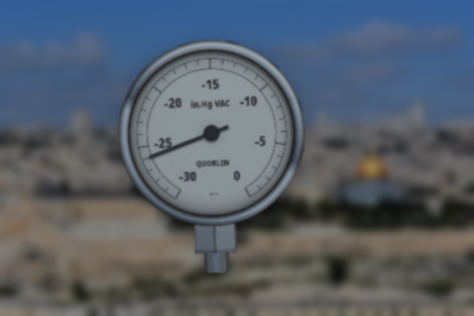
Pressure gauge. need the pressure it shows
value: -26 inHg
